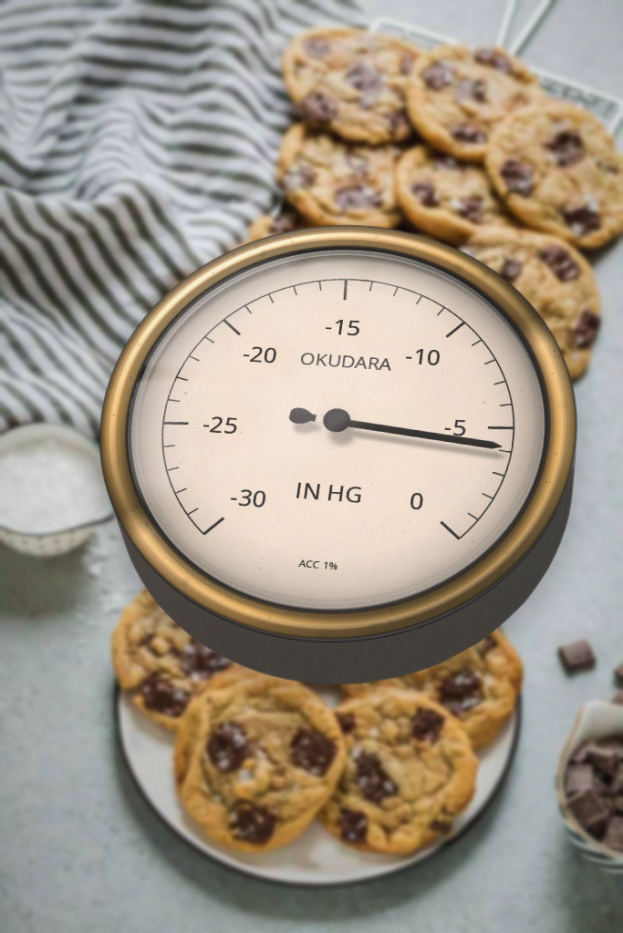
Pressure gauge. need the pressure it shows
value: -4 inHg
